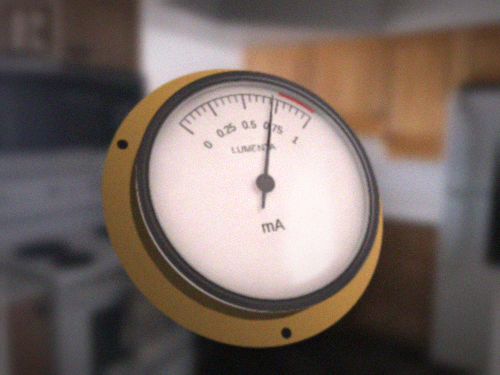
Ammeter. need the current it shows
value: 0.7 mA
